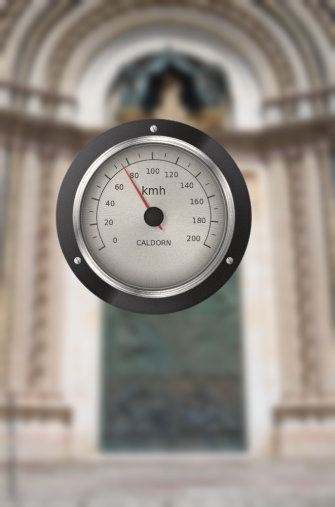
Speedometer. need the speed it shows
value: 75 km/h
